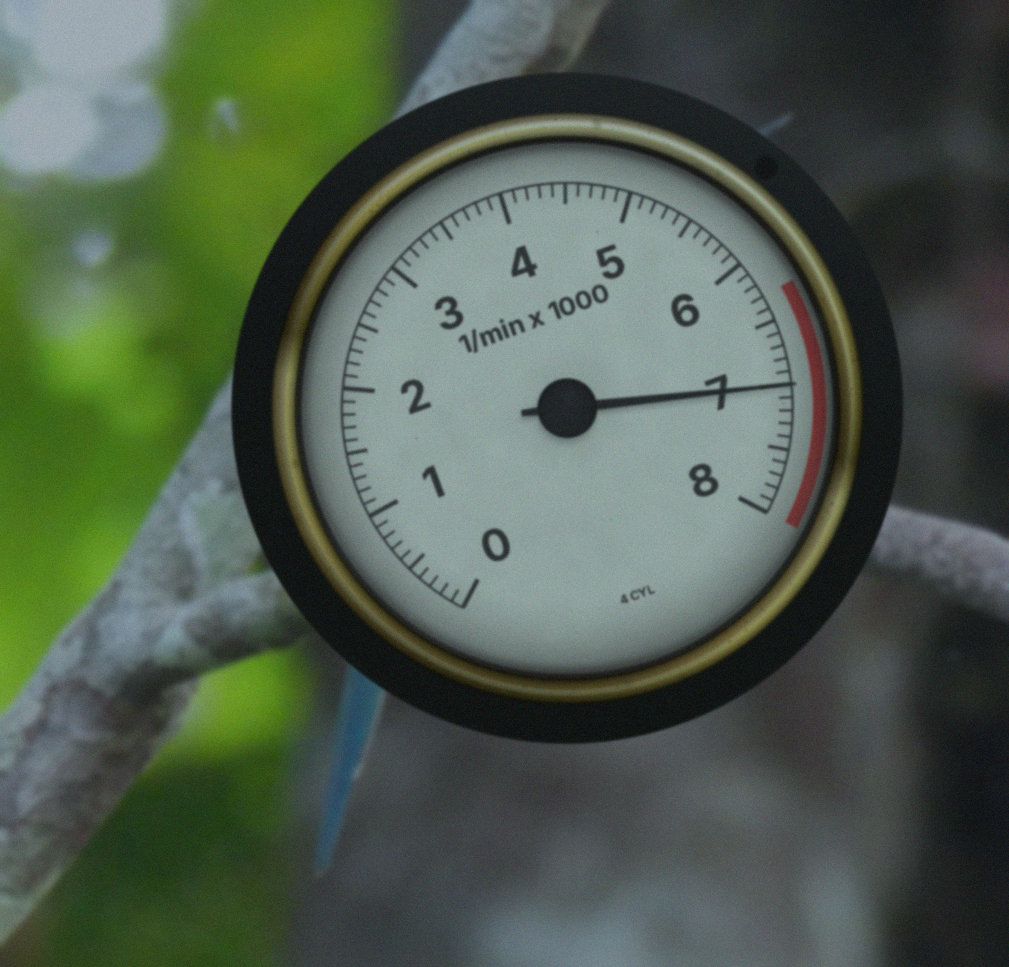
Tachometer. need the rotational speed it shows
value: 7000 rpm
